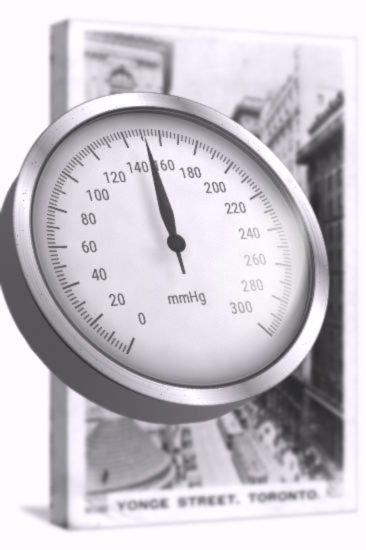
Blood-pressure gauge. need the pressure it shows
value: 150 mmHg
